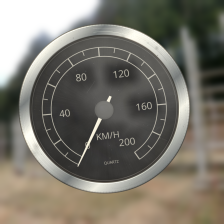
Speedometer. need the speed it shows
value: 0 km/h
